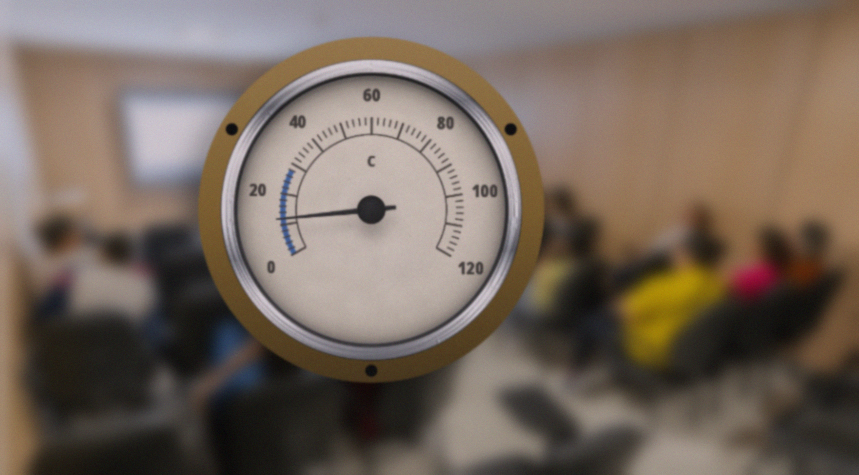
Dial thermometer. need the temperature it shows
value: 12 °C
